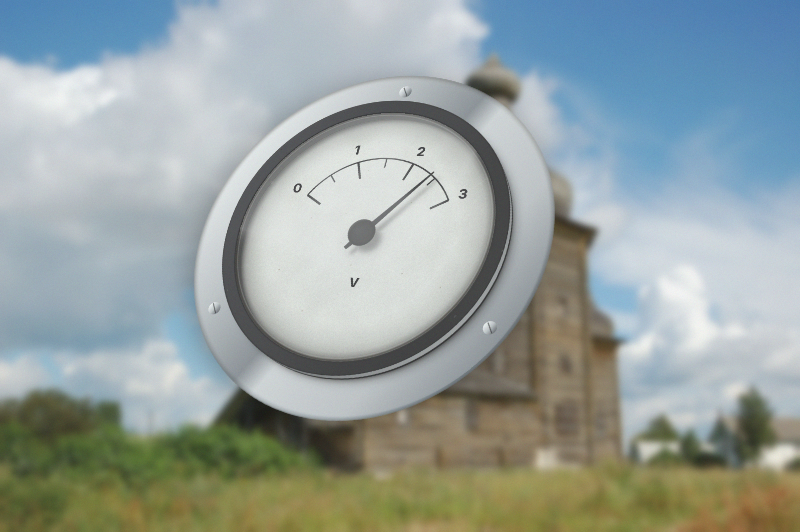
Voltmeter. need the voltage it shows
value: 2.5 V
